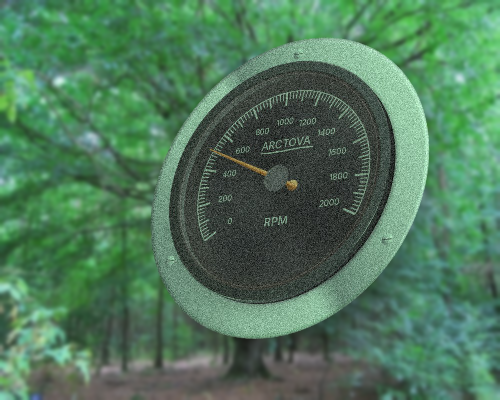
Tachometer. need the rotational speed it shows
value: 500 rpm
